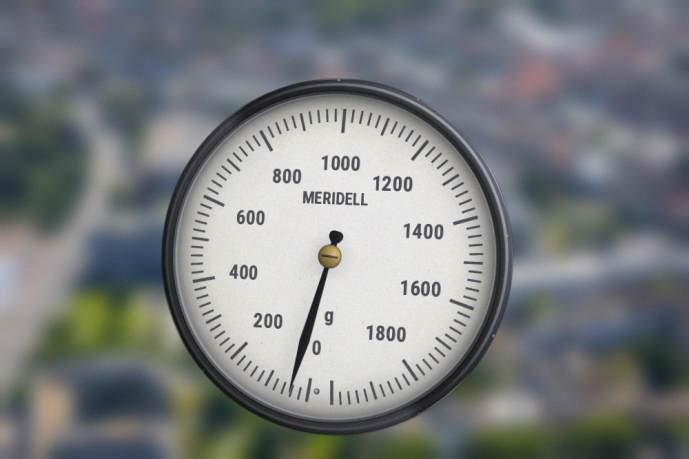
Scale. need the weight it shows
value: 40 g
